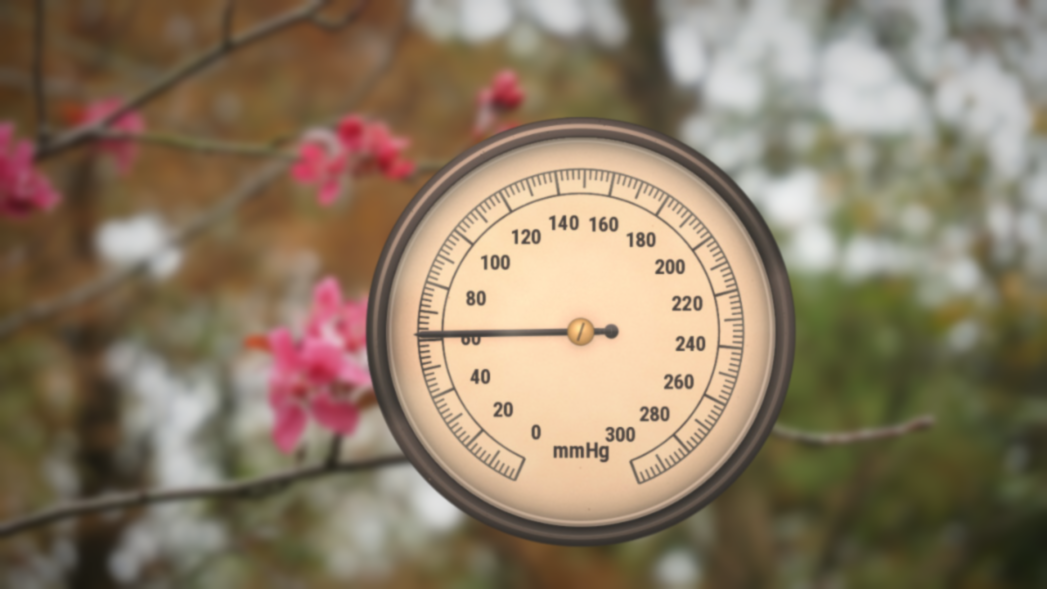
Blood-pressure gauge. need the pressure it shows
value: 62 mmHg
